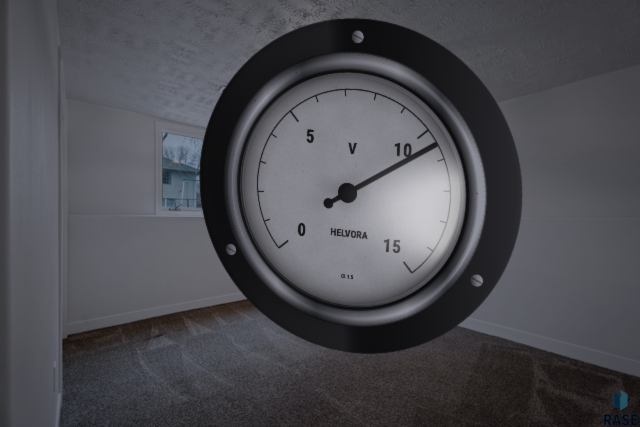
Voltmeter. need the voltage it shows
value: 10.5 V
